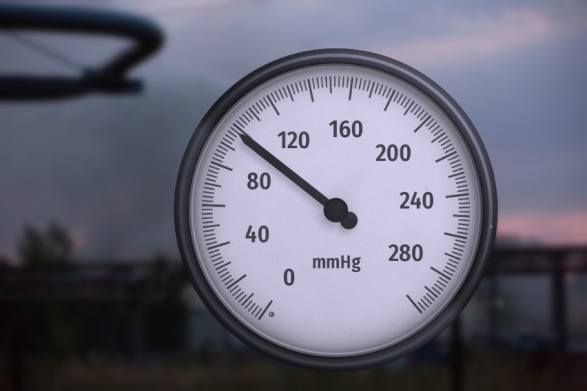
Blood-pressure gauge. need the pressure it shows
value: 98 mmHg
